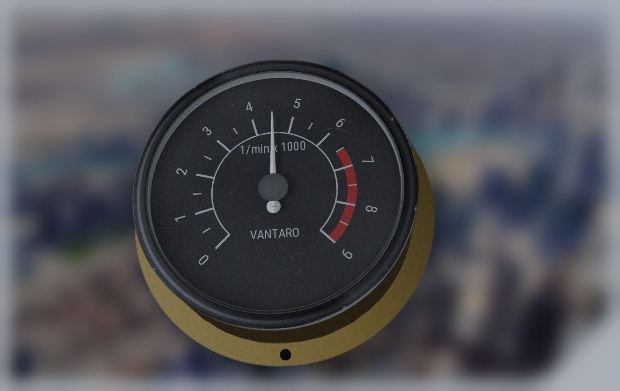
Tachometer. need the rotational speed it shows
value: 4500 rpm
